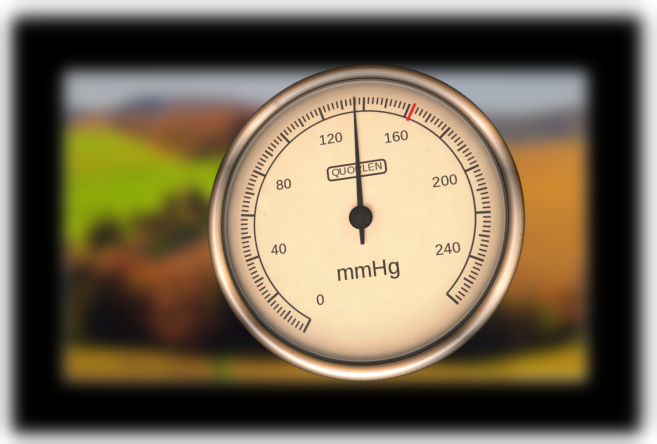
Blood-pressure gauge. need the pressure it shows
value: 136 mmHg
